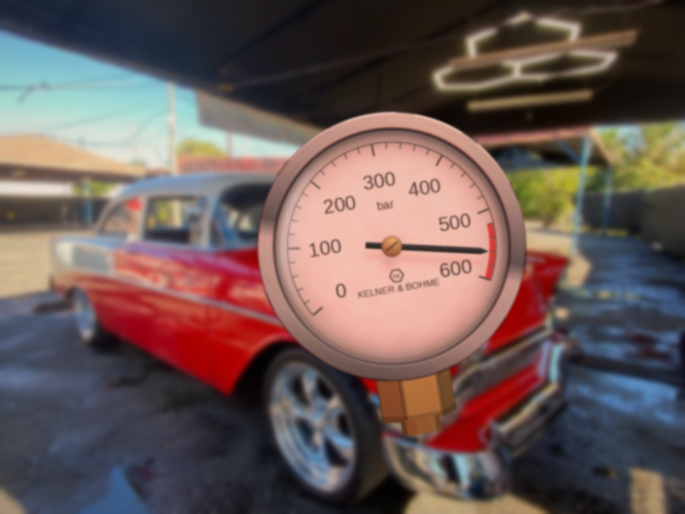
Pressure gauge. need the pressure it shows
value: 560 bar
